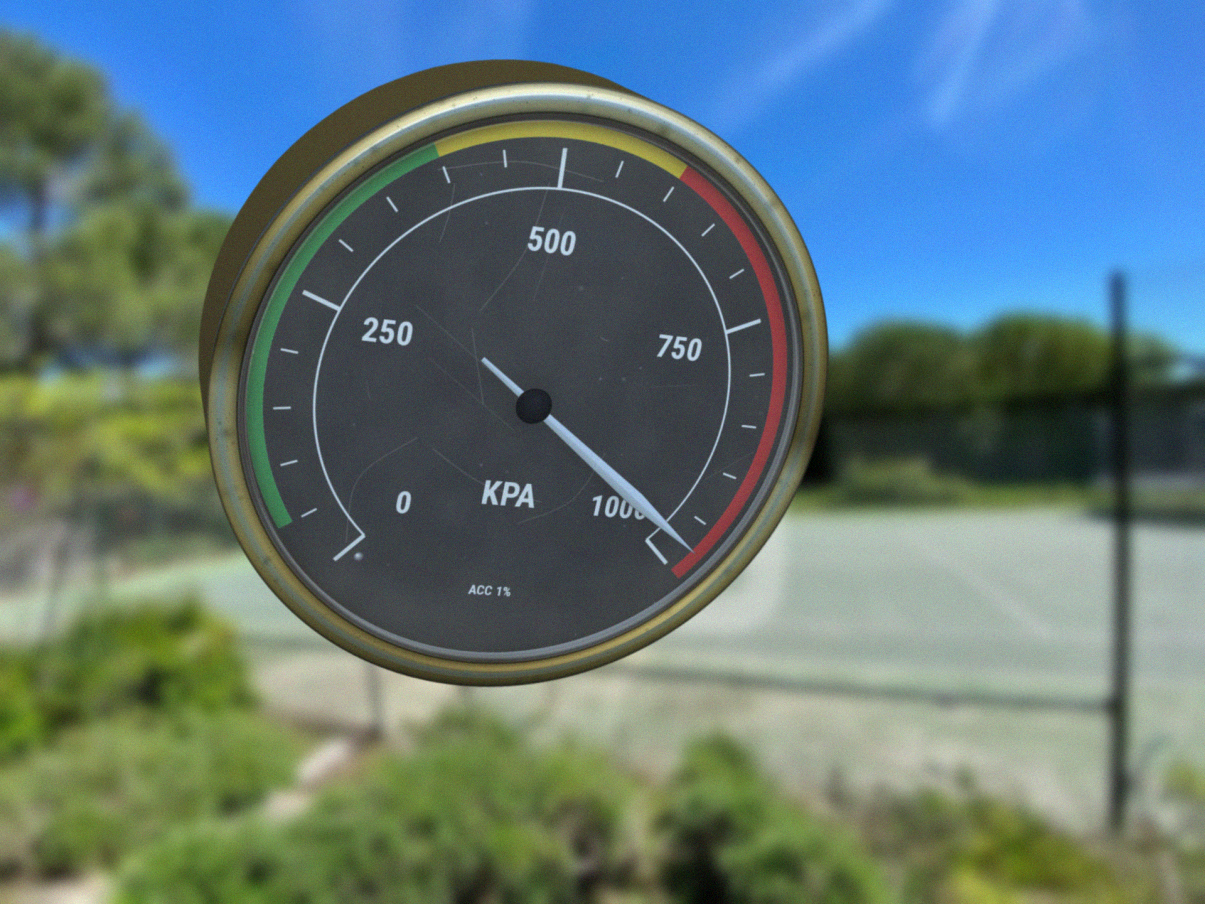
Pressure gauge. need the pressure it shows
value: 975 kPa
